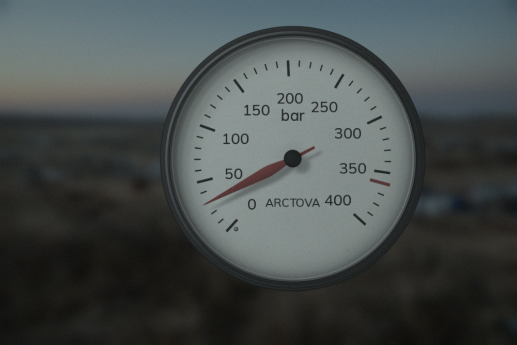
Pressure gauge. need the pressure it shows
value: 30 bar
